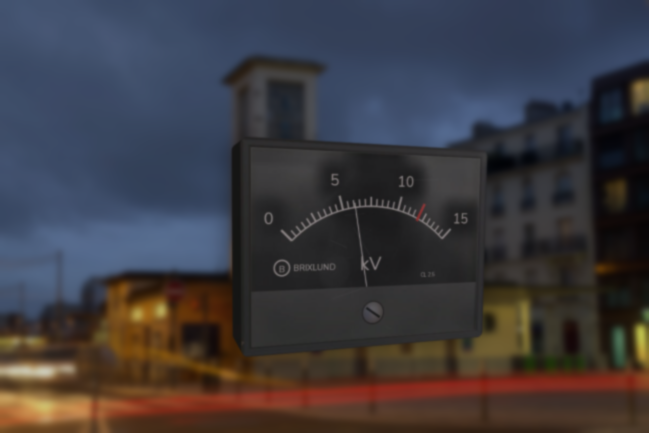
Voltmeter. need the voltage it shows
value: 6 kV
